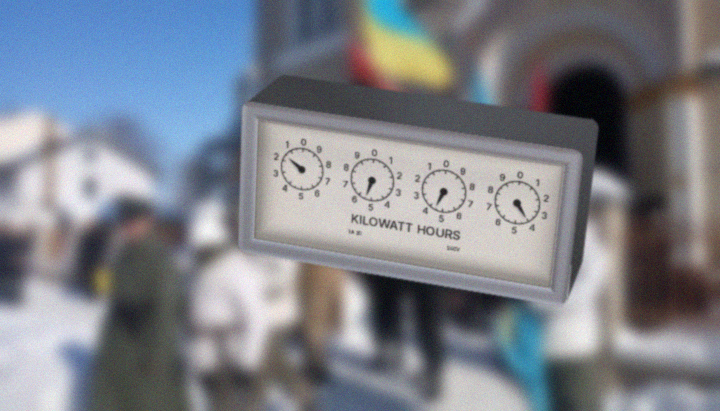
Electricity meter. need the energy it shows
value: 1544 kWh
